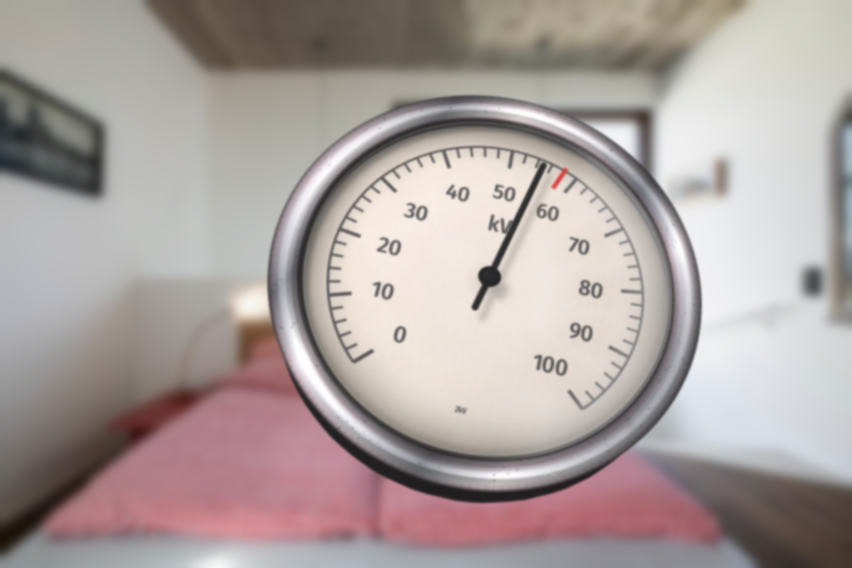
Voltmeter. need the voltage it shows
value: 55 kV
